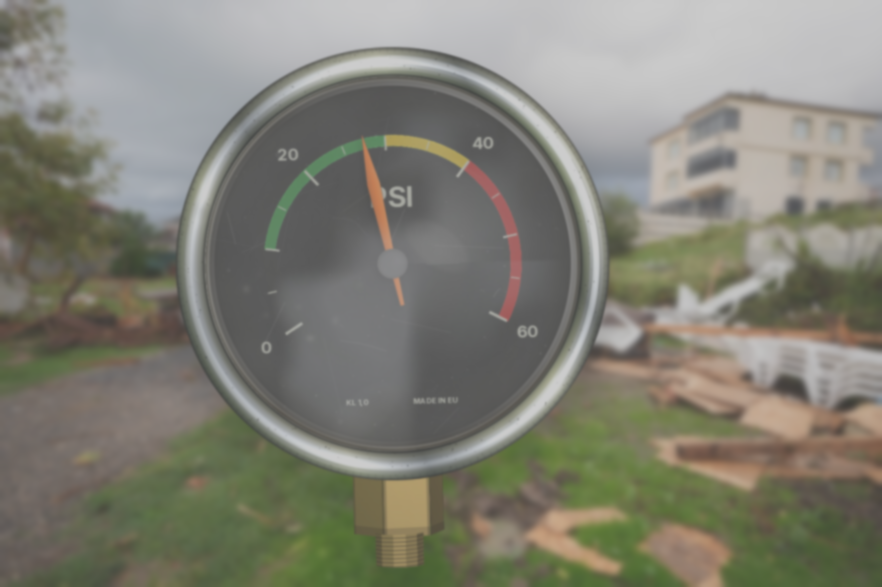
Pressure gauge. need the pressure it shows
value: 27.5 psi
